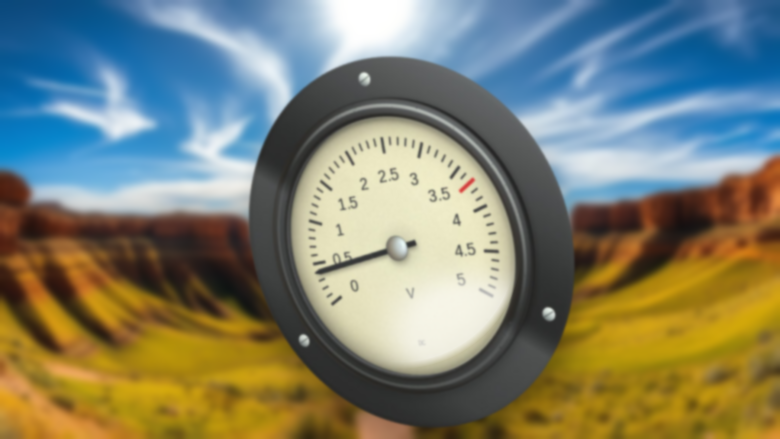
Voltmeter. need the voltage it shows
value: 0.4 V
